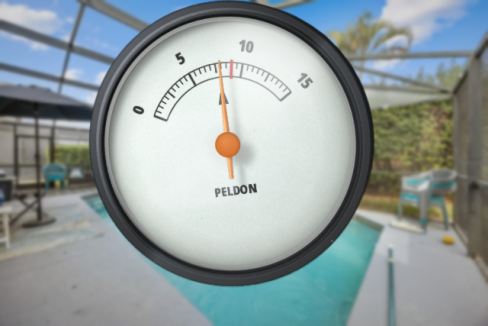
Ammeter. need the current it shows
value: 8 A
